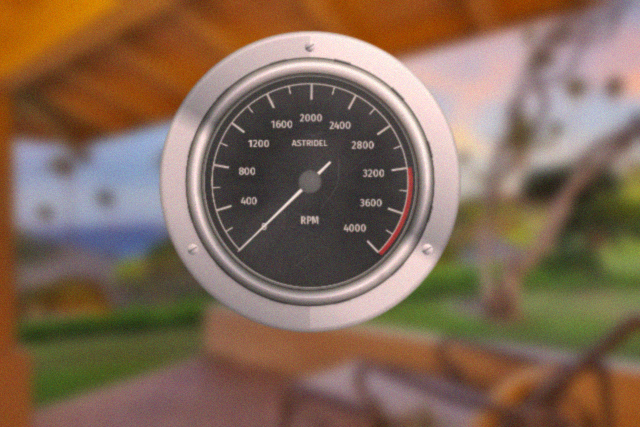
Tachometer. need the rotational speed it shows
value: 0 rpm
